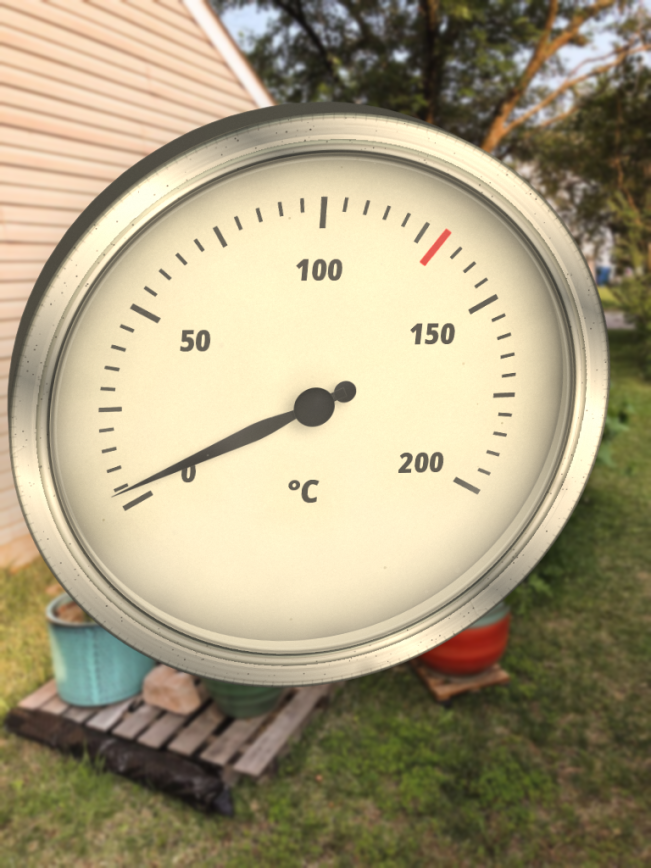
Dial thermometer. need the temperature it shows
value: 5 °C
